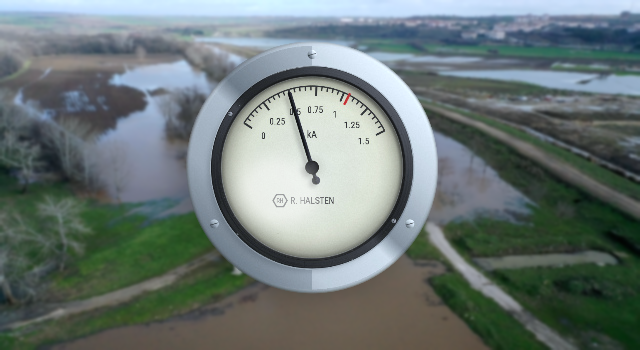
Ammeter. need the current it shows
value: 0.5 kA
